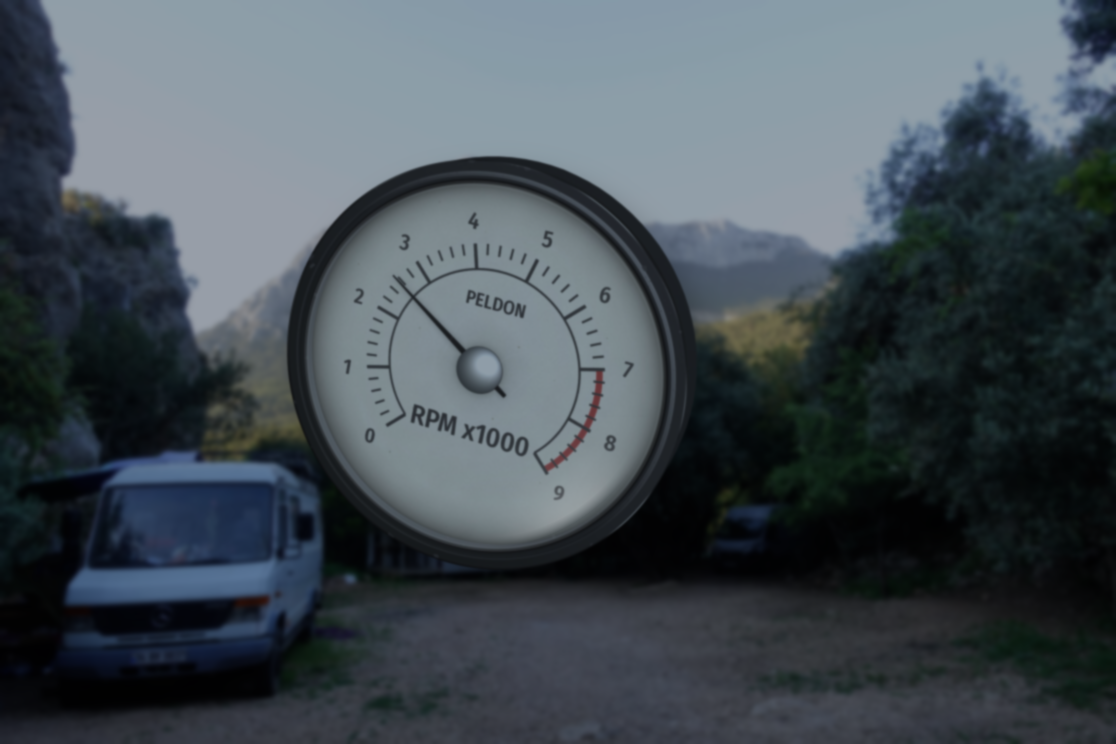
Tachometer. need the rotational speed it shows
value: 2600 rpm
